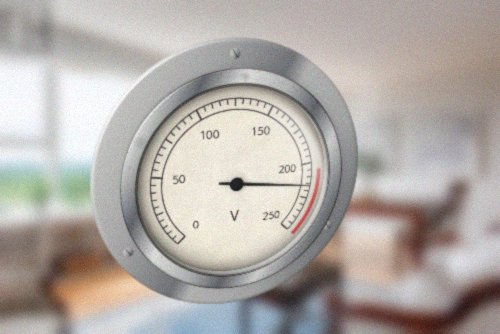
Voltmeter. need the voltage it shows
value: 215 V
